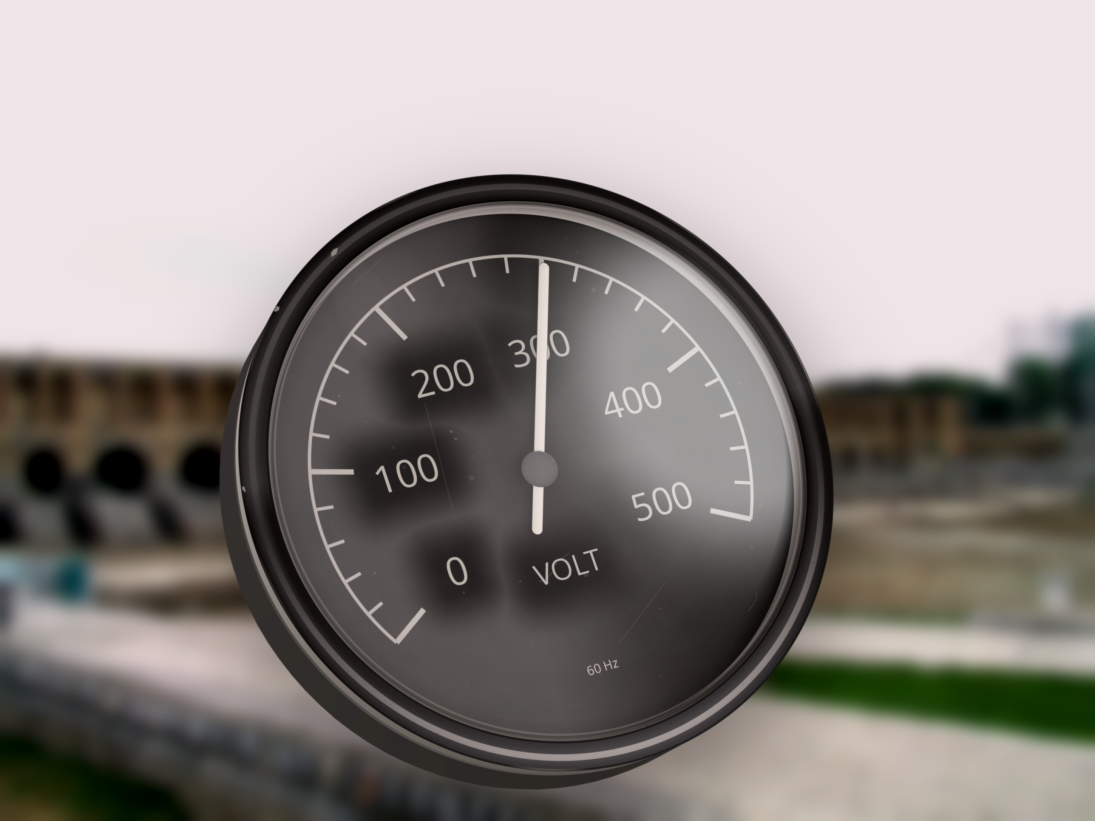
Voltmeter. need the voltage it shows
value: 300 V
